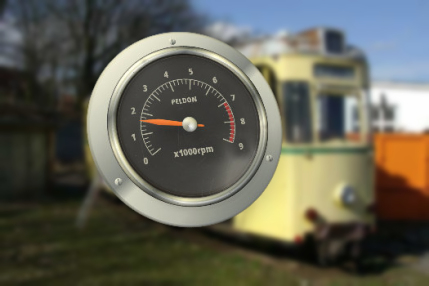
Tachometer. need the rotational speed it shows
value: 1600 rpm
